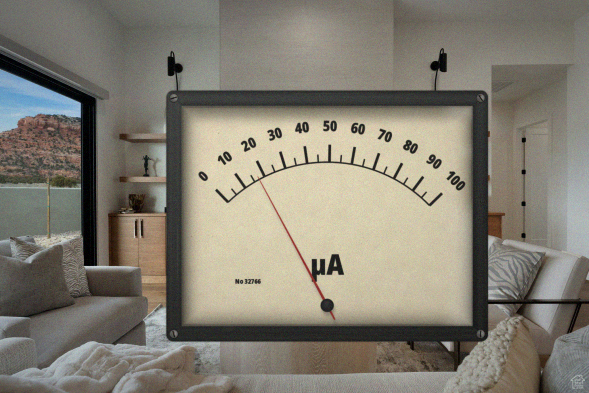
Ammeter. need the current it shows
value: 17.5 µA
